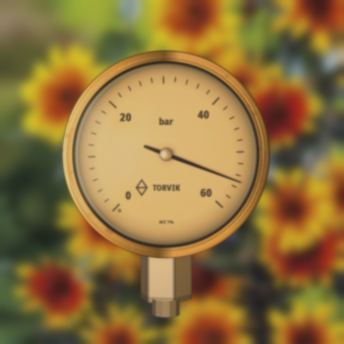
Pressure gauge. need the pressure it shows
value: 55 bar
